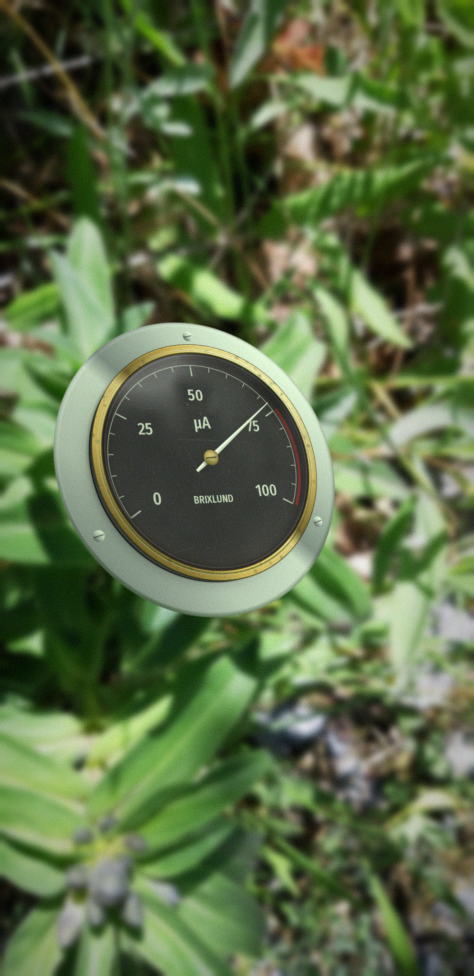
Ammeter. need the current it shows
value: 72.5 µA
